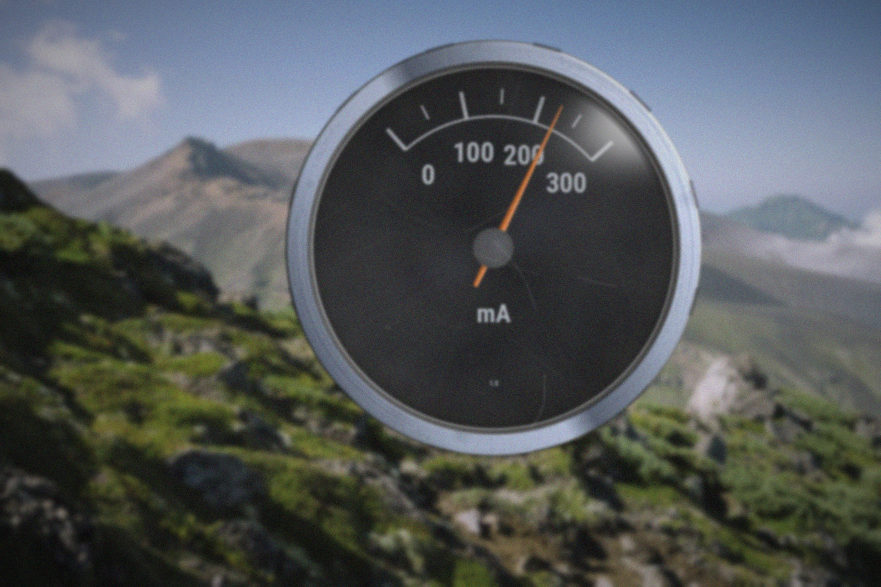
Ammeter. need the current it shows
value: 225 mA
